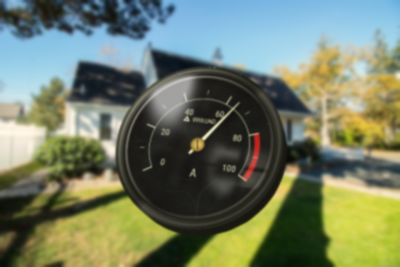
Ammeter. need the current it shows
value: 65 A
